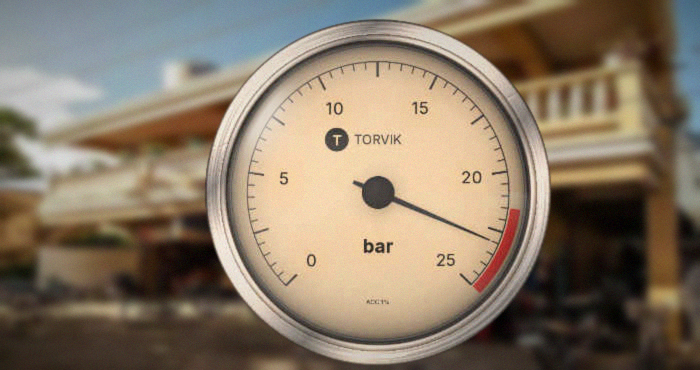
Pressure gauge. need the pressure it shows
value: 23 bar
